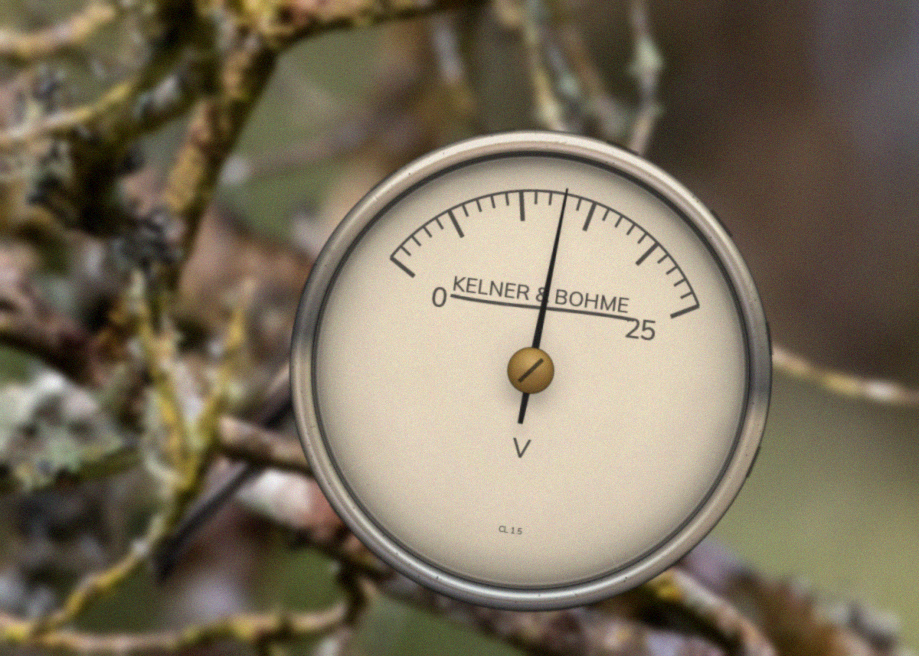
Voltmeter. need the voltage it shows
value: 13 V
